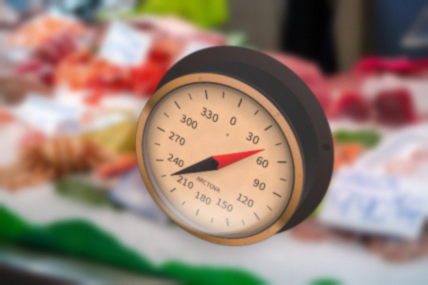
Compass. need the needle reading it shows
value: 45 °
